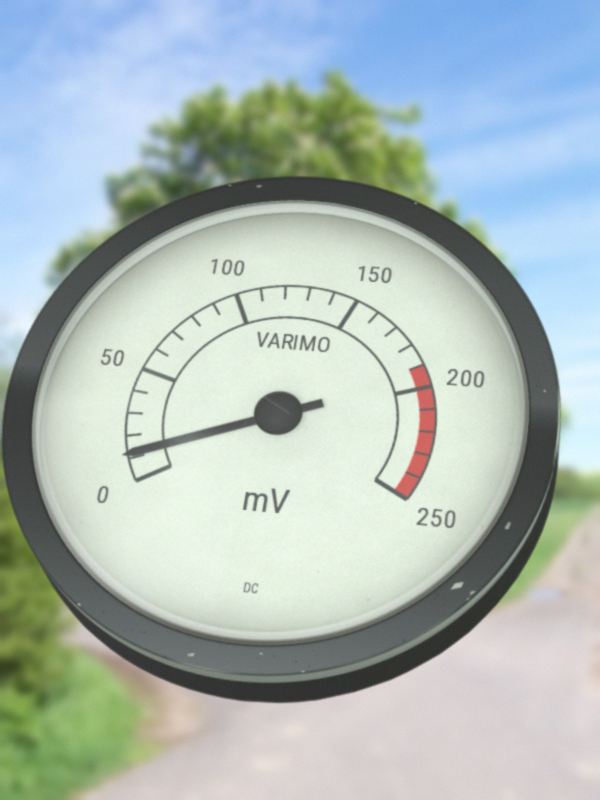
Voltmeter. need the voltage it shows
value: 10 mV
